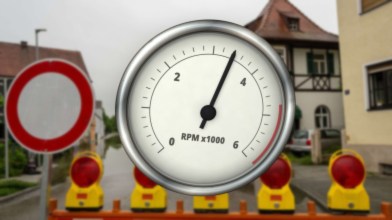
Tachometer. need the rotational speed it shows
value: 3400 rpm
